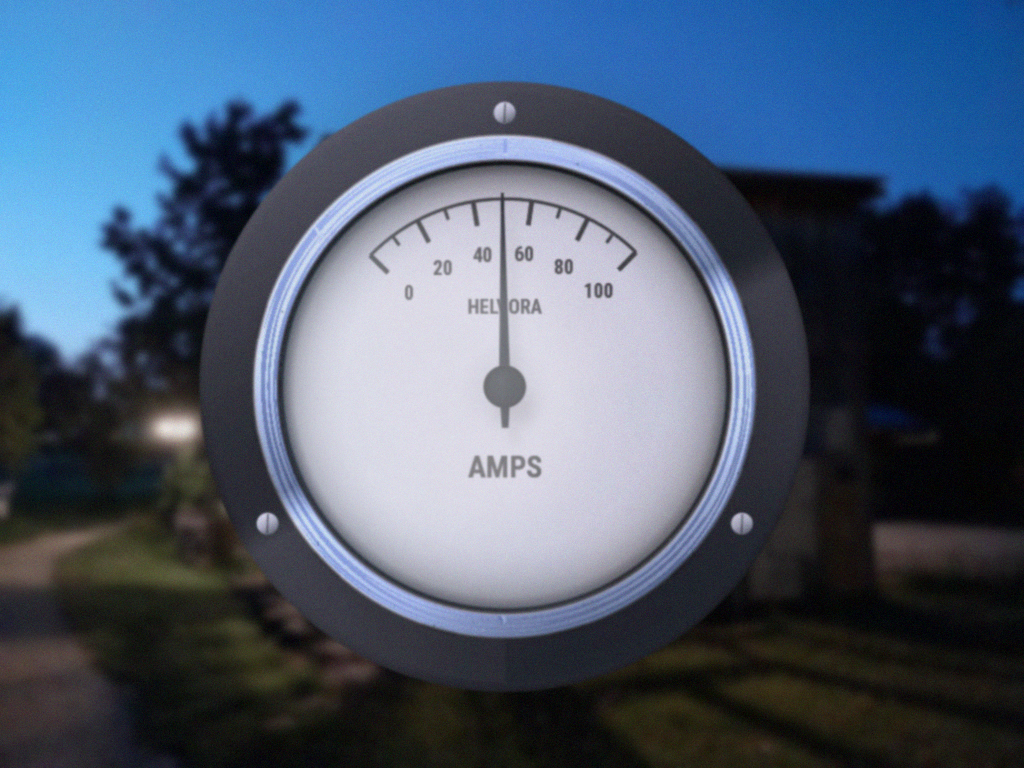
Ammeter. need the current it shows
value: 50 A
